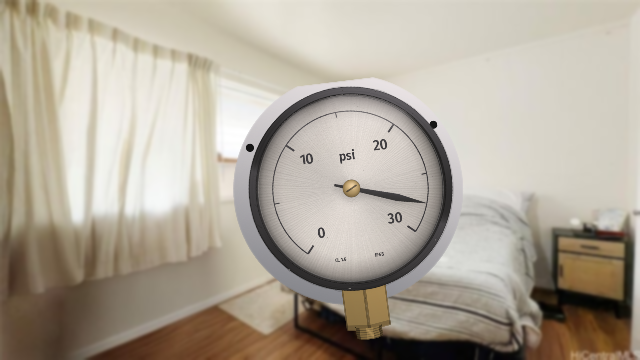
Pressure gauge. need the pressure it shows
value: 27.5 psi
